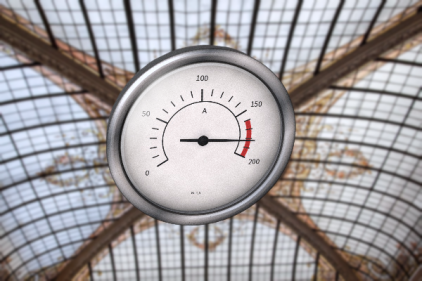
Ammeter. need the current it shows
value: 180 A
